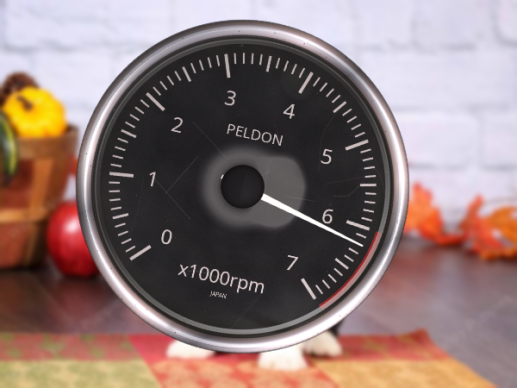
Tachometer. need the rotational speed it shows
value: 6200 rpm
